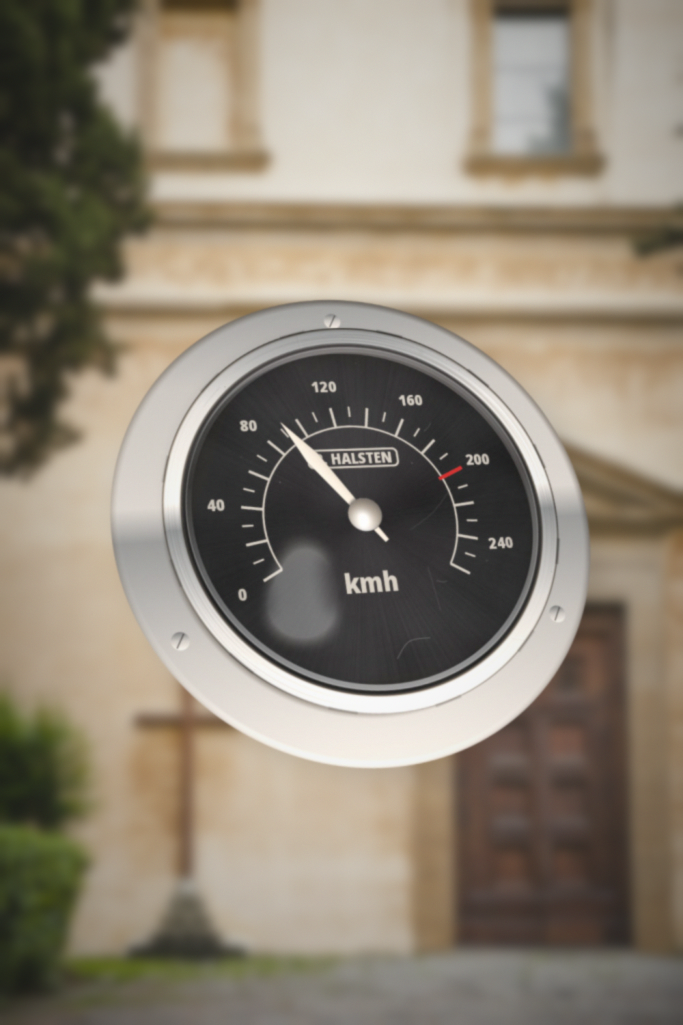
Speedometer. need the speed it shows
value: 90 km/h
